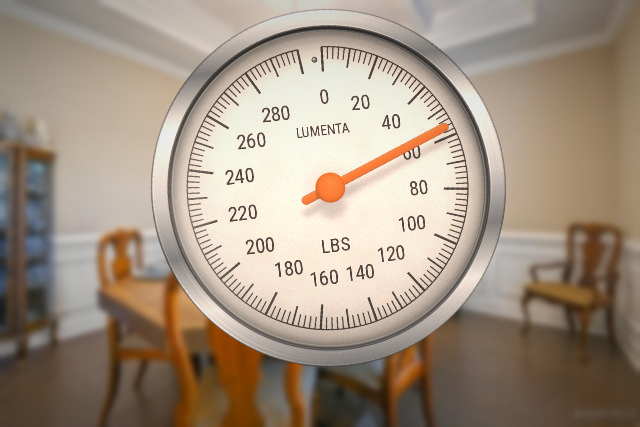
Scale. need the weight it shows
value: 56 lb
